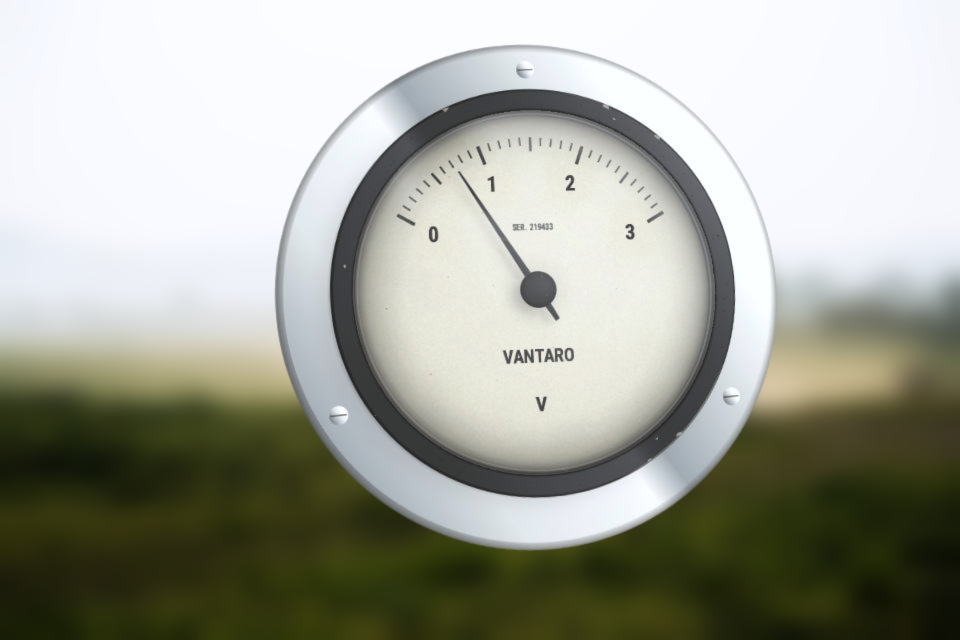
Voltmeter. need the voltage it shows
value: 0.7 V
